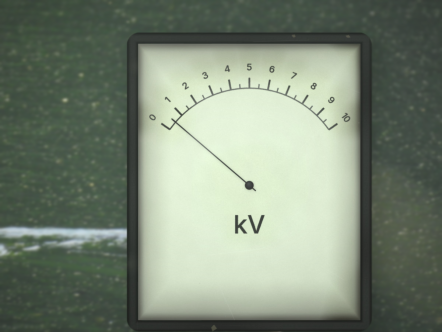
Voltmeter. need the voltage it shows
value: 0.5 kV
